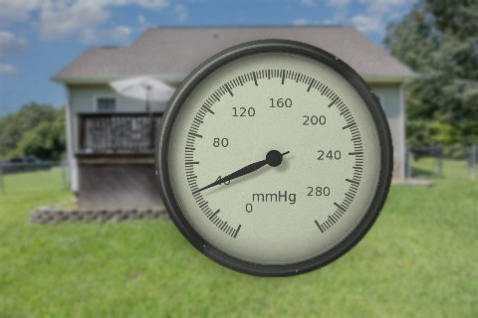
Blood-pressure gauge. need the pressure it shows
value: 40 mmHg
